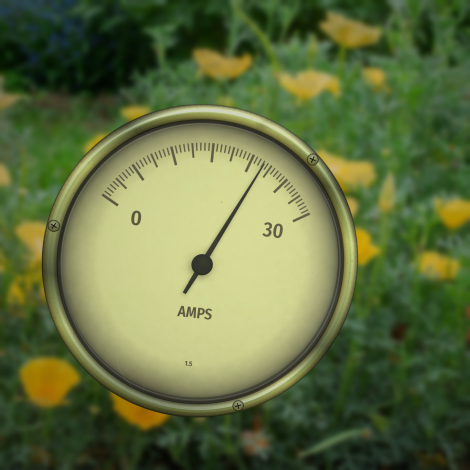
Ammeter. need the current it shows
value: 21.5 A
